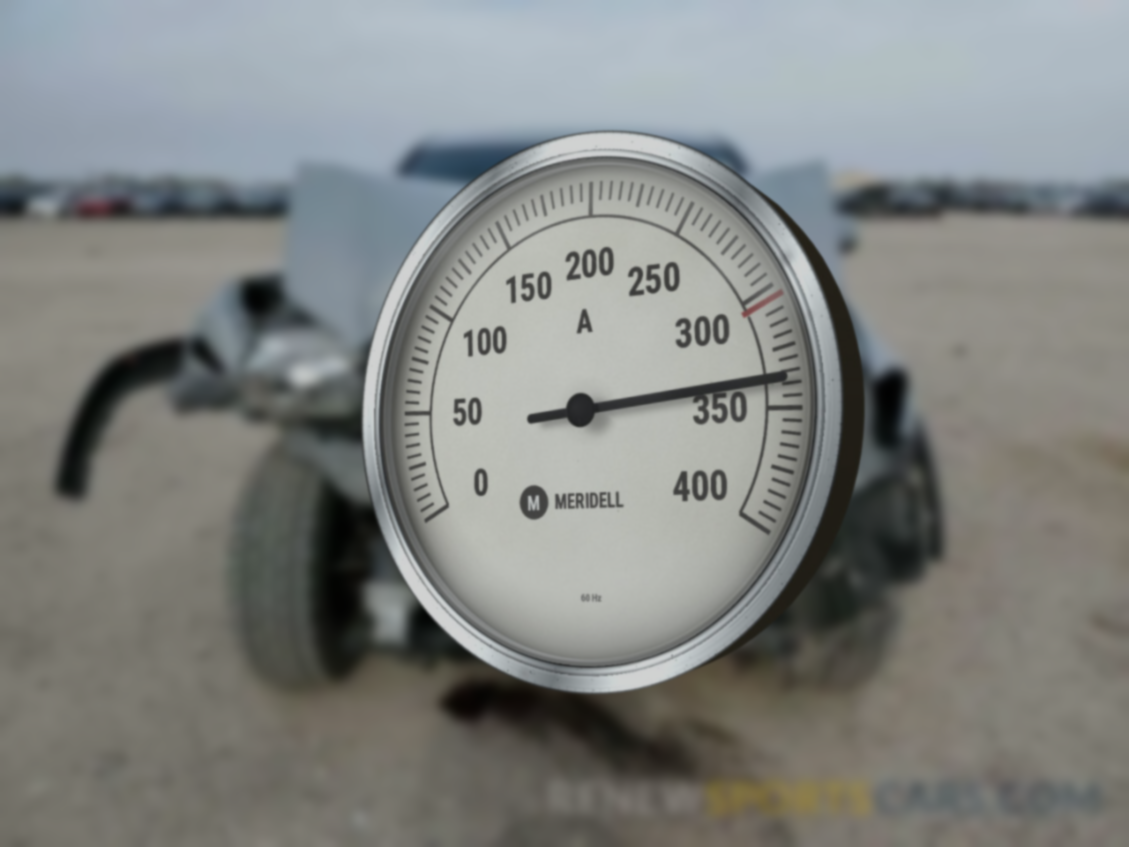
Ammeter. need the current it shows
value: 337.5 A
